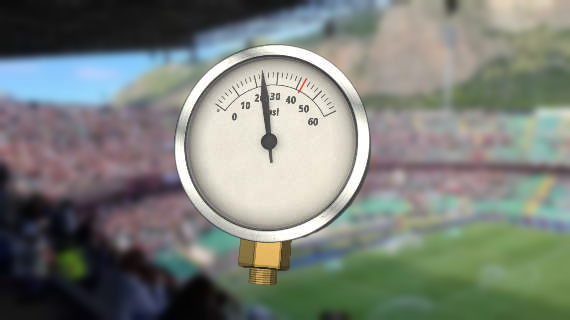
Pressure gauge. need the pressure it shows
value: 24 psi
